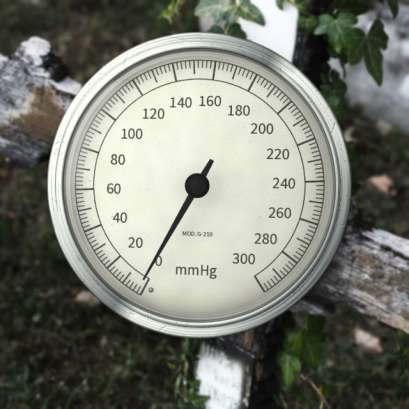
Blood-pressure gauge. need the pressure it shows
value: 2 mmHg
